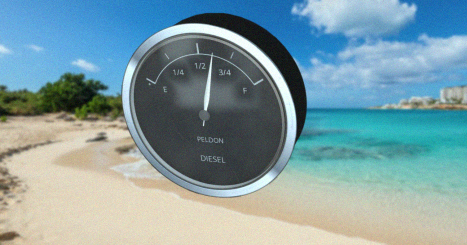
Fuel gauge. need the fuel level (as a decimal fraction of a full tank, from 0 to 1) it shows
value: 0.625
